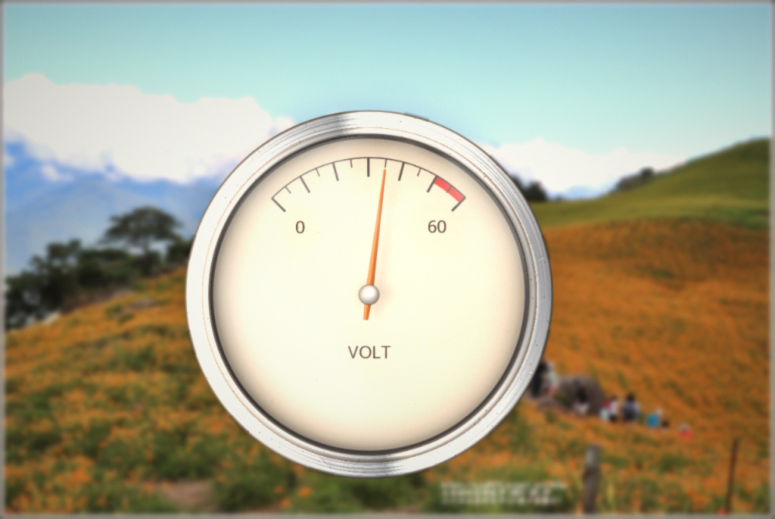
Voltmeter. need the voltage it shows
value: 35 V
